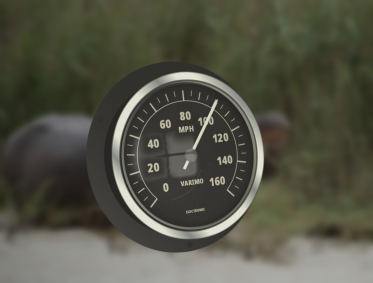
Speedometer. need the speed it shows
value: 100 mph
